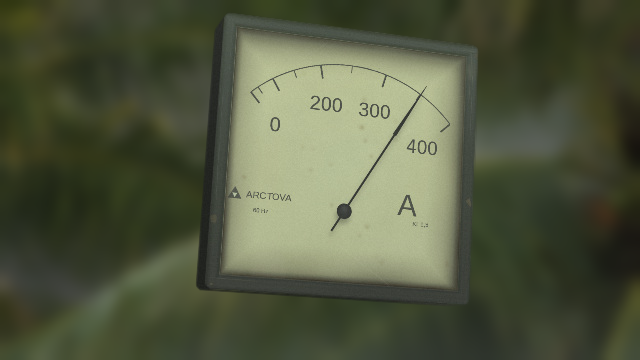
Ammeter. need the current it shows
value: 350 A
